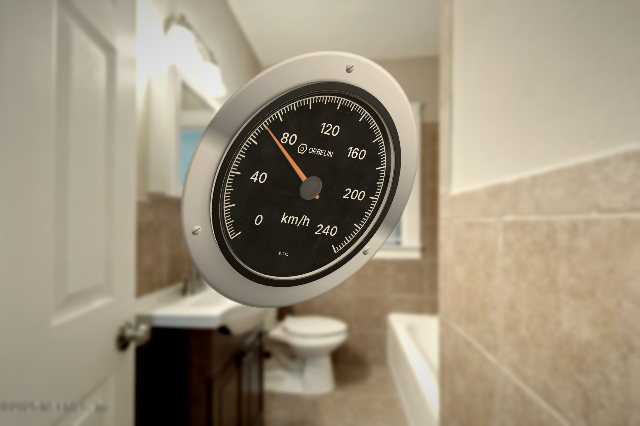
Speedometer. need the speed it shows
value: 70 km/h
